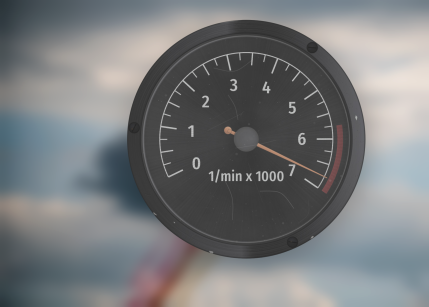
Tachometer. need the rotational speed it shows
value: 6750 rpm
